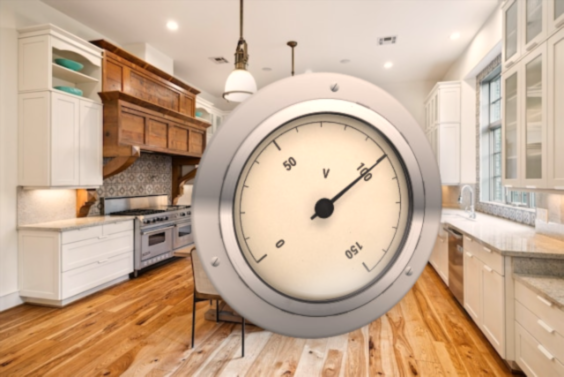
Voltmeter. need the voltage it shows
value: 100 V
